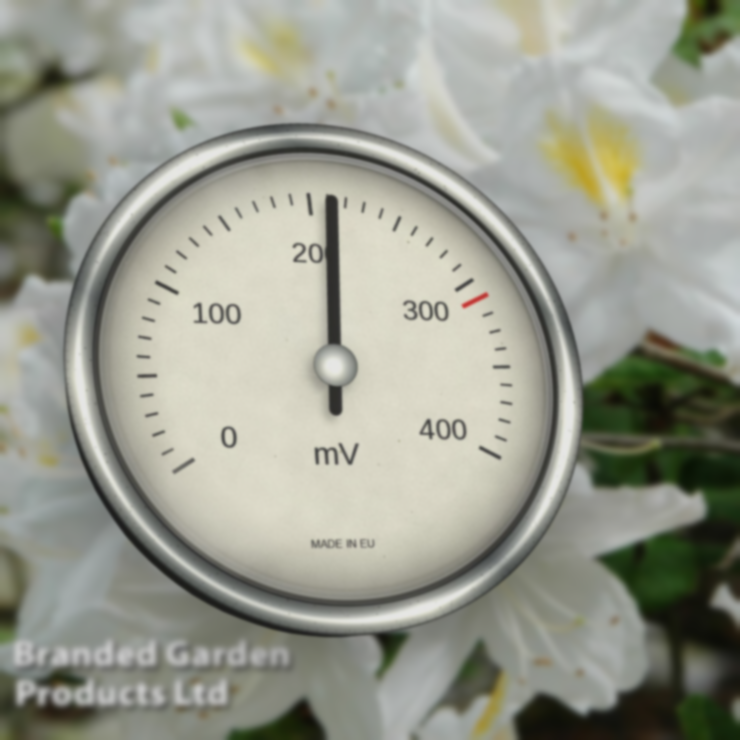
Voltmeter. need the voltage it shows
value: 210 mV
